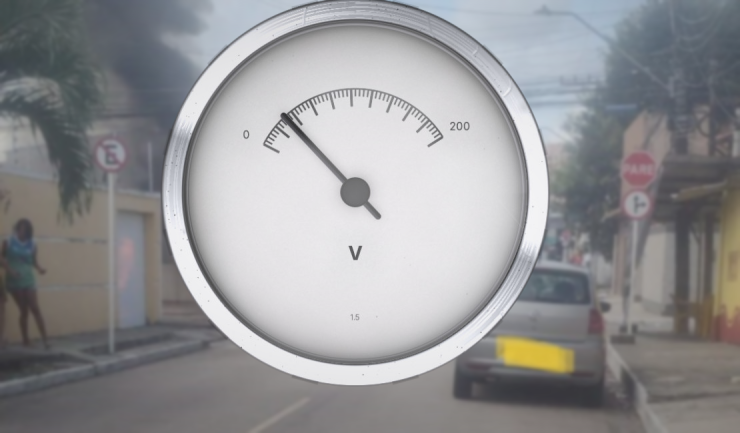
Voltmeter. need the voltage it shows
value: 32 V
